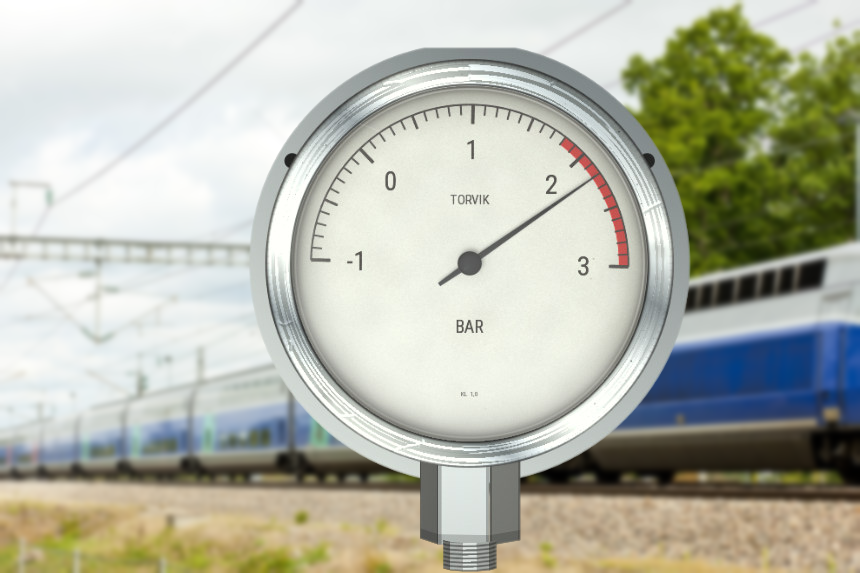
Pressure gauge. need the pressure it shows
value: 2.2 bar
